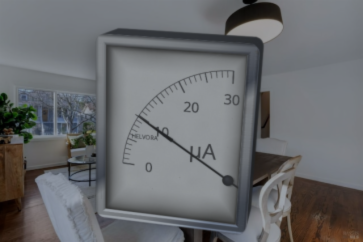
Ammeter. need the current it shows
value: 10 µA
